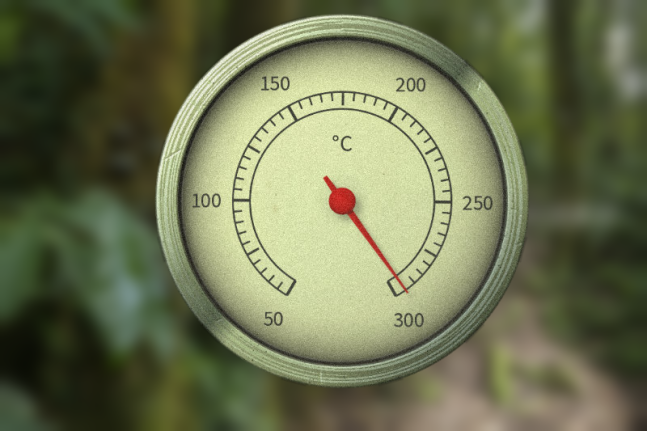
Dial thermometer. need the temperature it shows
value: 295 °C
